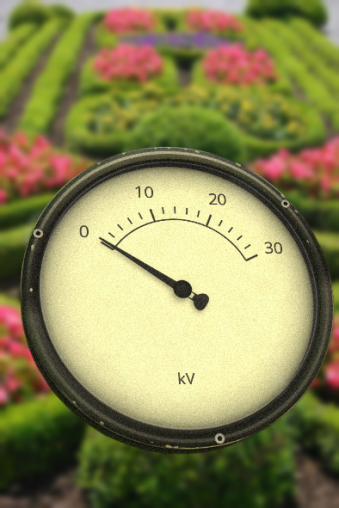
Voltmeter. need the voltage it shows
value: 0 kV
